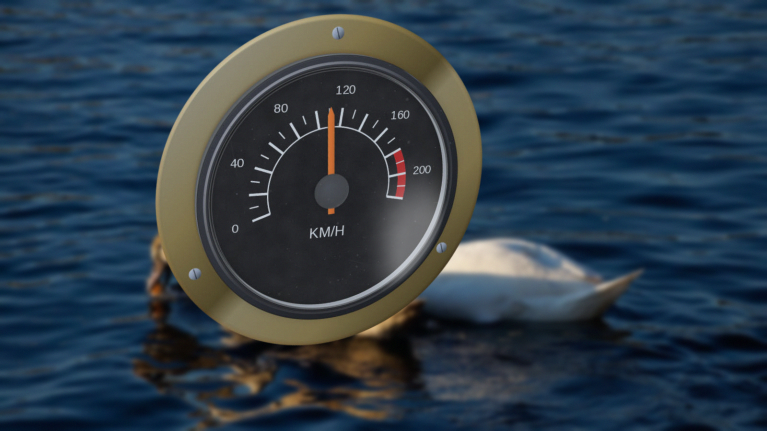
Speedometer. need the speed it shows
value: 110 km/h
